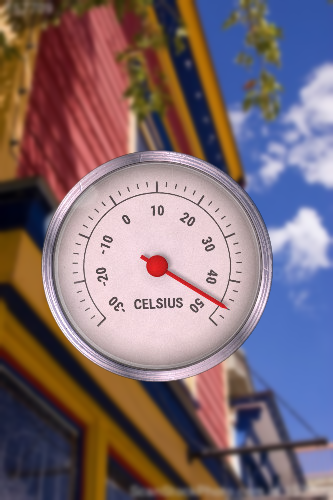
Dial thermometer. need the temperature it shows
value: 46 °C
